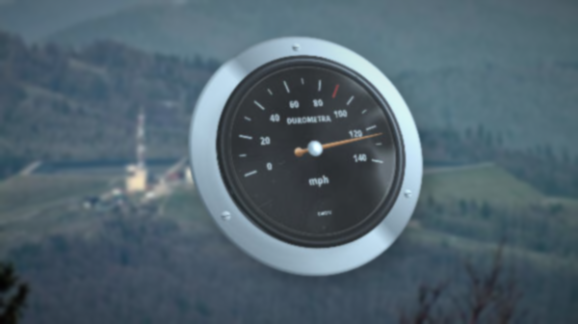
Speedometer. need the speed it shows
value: 125 mph
